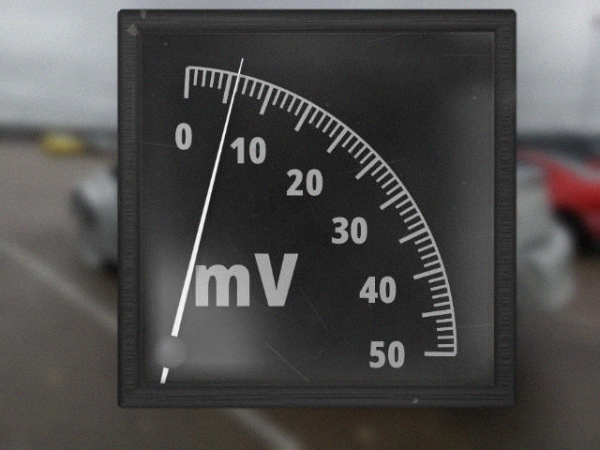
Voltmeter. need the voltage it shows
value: 6 mV
